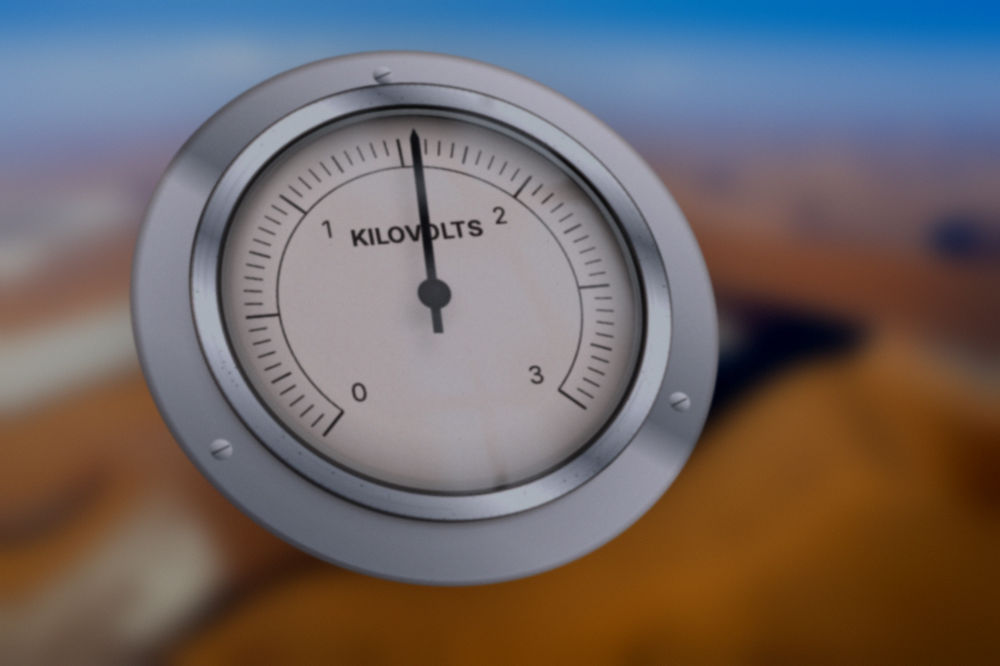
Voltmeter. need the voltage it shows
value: 1.55 kV
